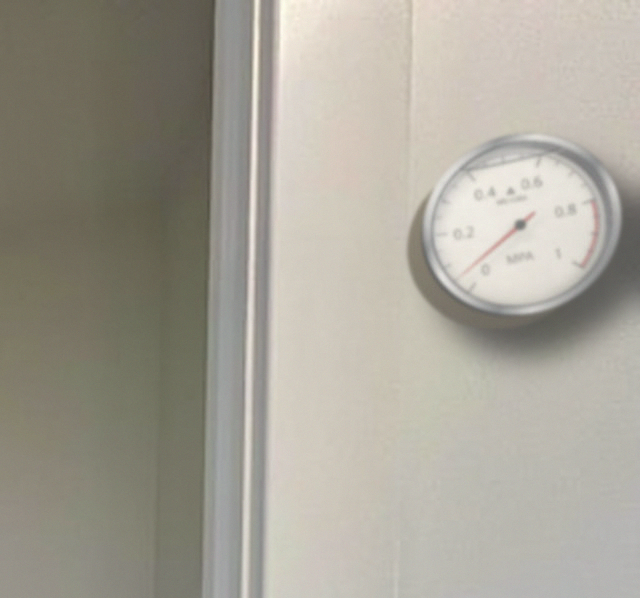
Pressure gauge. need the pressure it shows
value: 0.05 MPa
